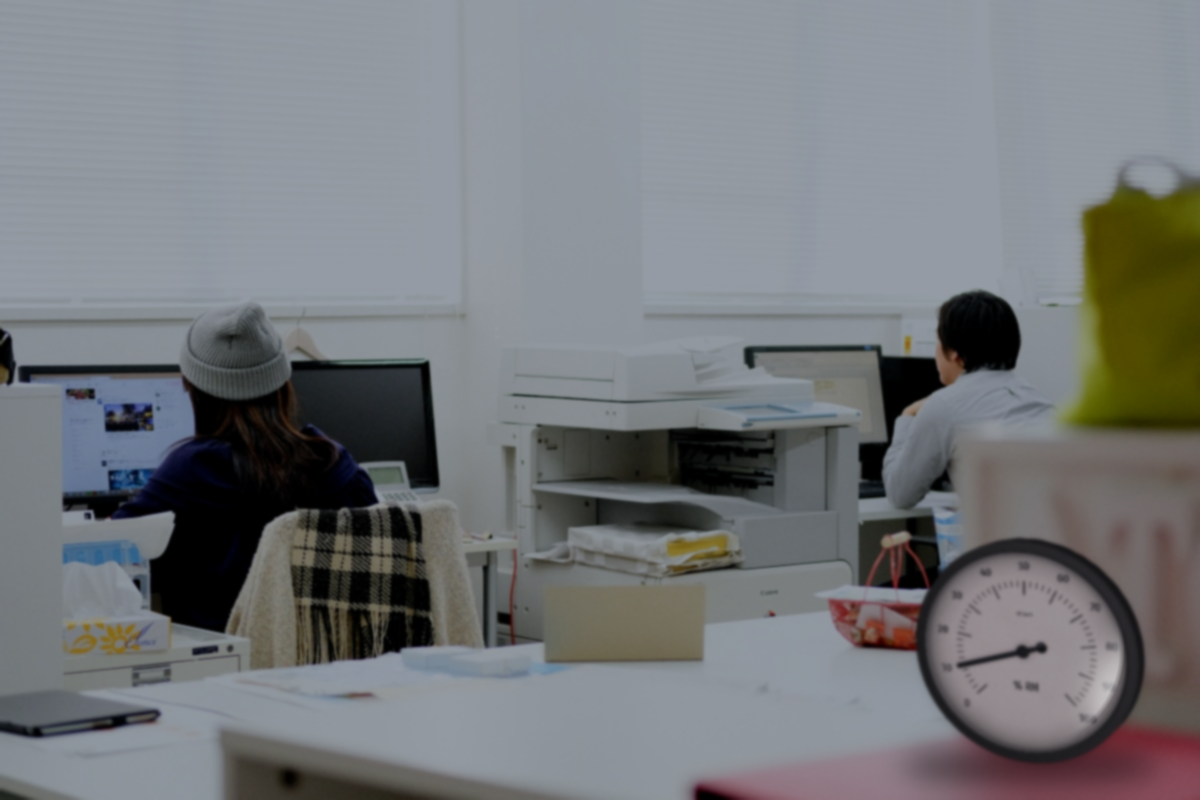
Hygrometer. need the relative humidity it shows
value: 10 %
